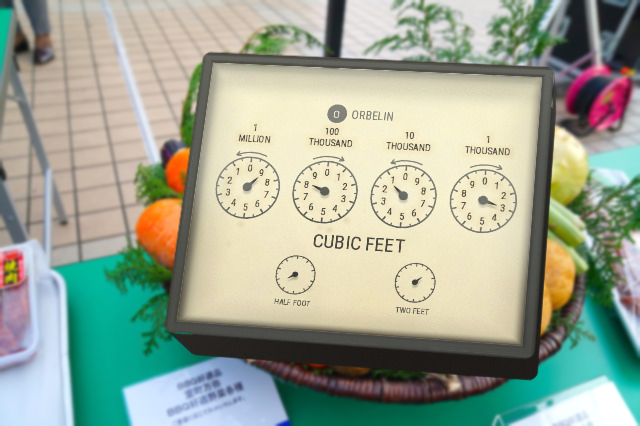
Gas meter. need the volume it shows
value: 881300 ft³
